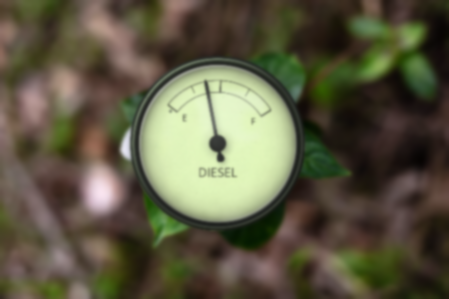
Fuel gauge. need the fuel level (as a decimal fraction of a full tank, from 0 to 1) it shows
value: 0.375
